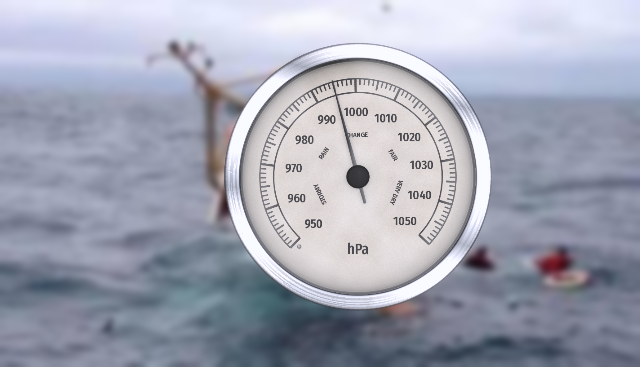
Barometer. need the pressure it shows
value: 995 hPa
